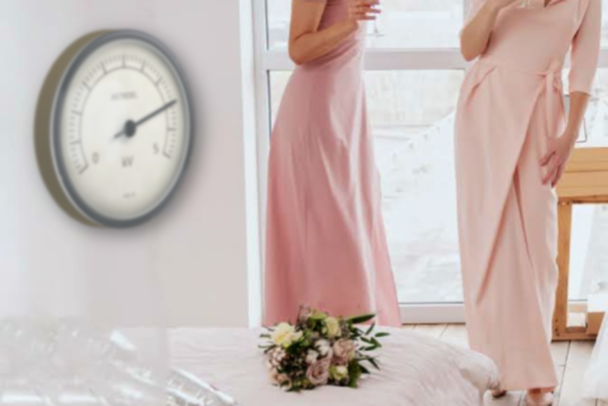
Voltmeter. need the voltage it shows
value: 4 kV
